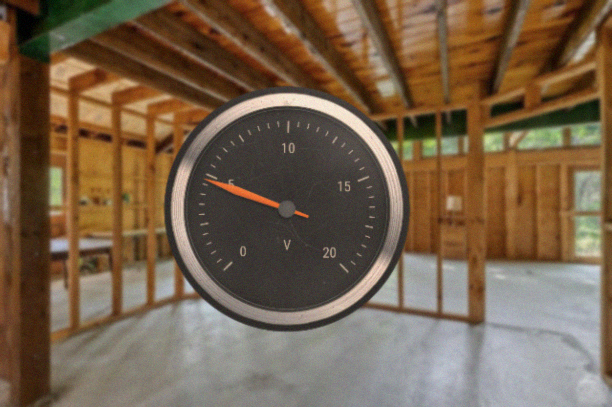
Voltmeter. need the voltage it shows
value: 4.75 V
